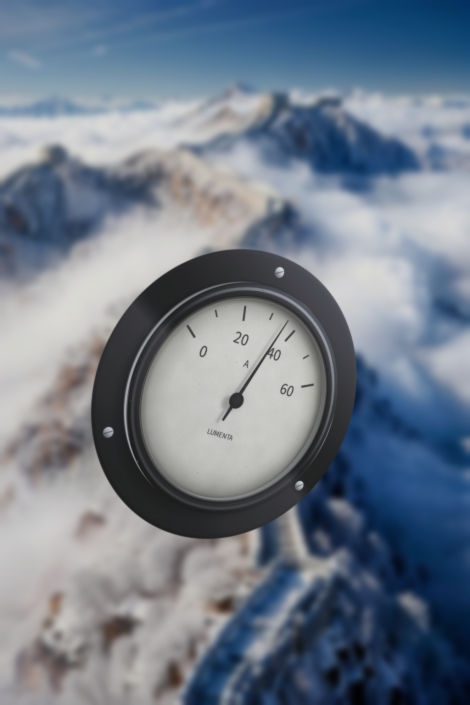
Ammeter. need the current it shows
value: 35 A
